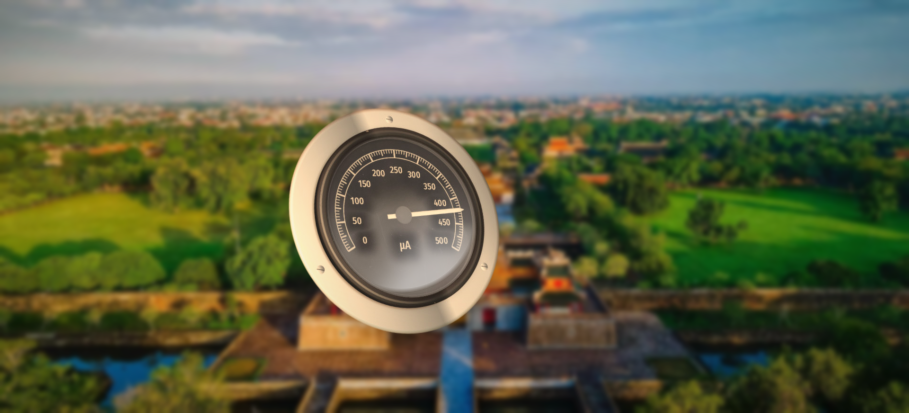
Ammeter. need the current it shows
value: 425 µA
